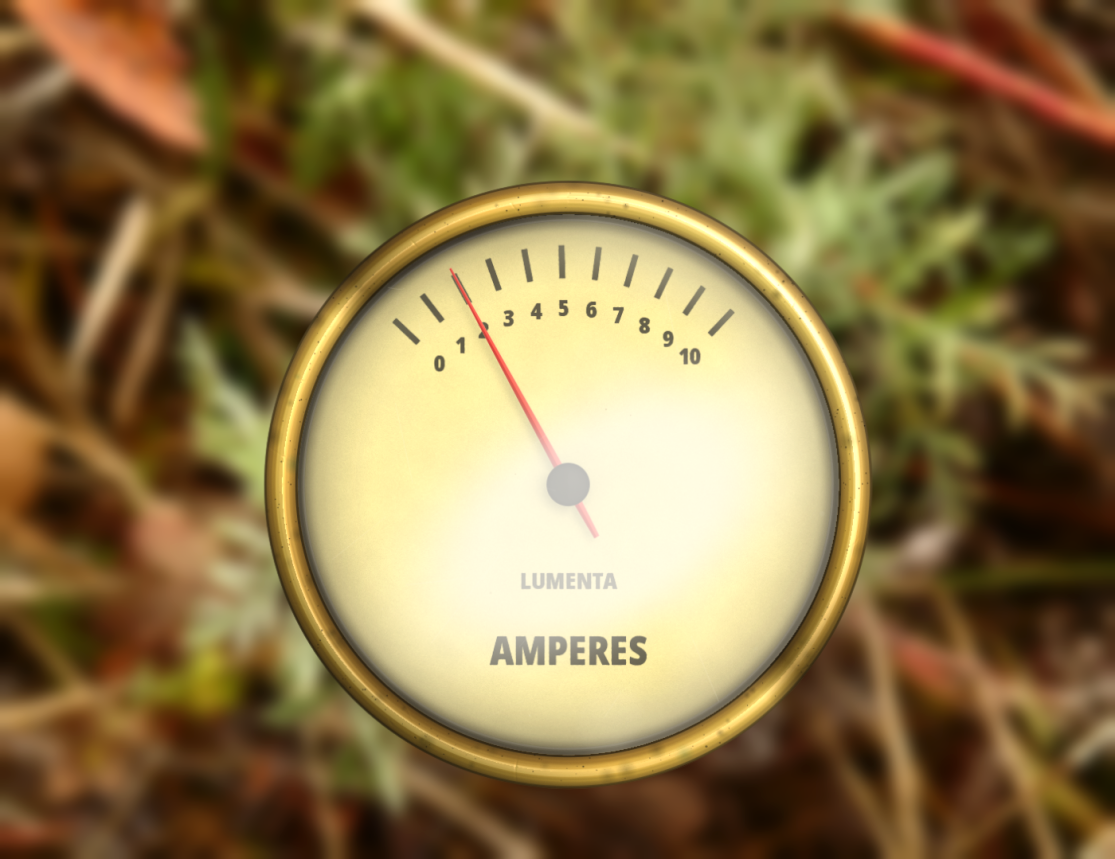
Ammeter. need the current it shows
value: 2 A
